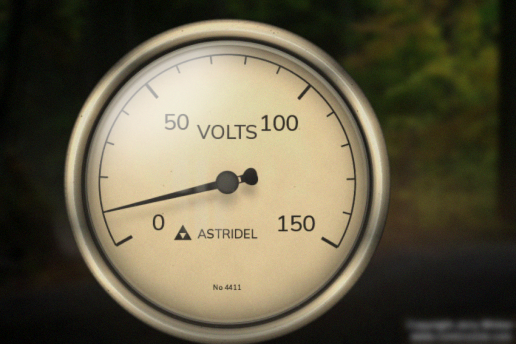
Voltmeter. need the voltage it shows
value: 10 V
